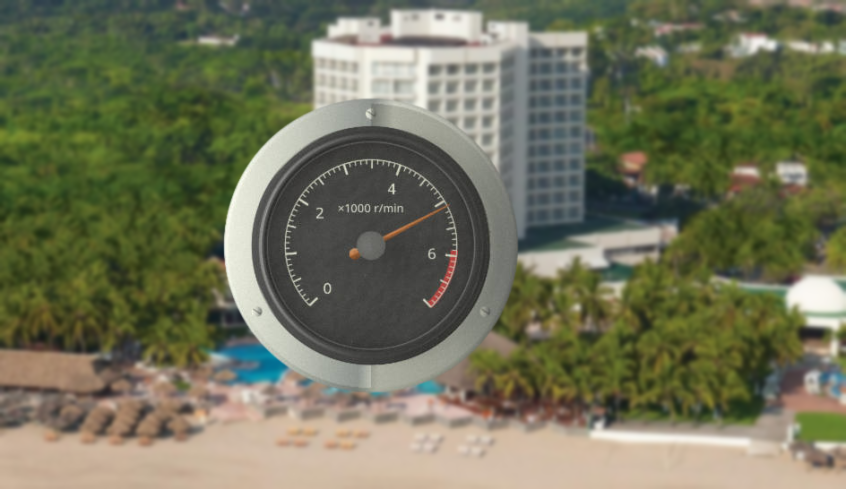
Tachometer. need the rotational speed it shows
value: 5100 rpm
